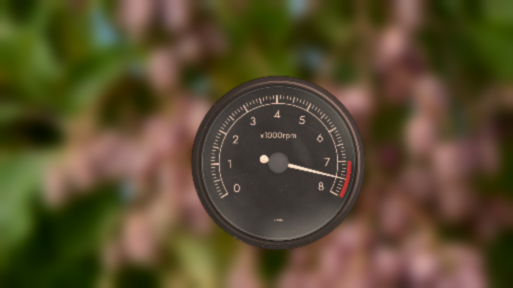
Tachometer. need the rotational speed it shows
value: 7500 rpm
